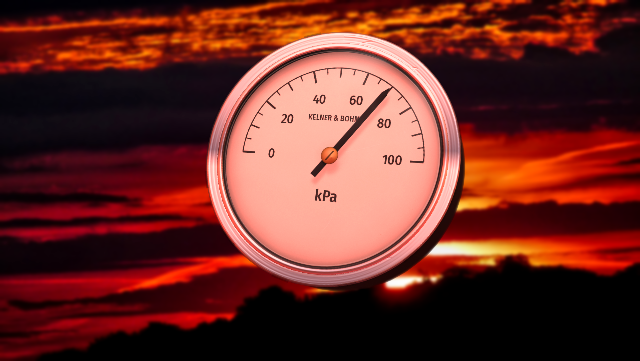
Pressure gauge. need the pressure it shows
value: 70 kPa
